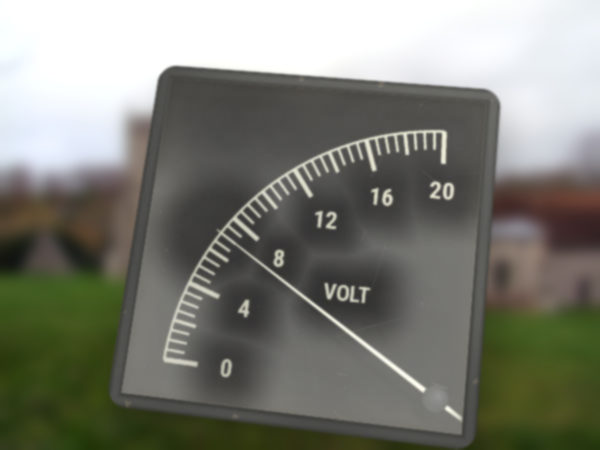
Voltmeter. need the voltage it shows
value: 7 V
